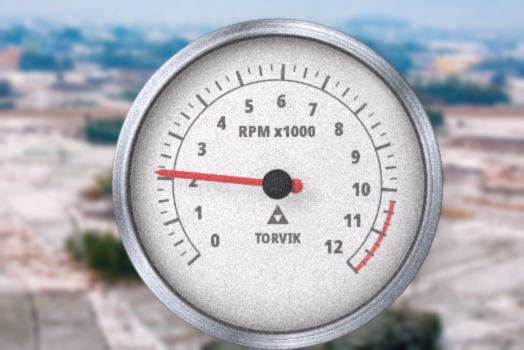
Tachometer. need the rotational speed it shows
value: 2125 rpm
